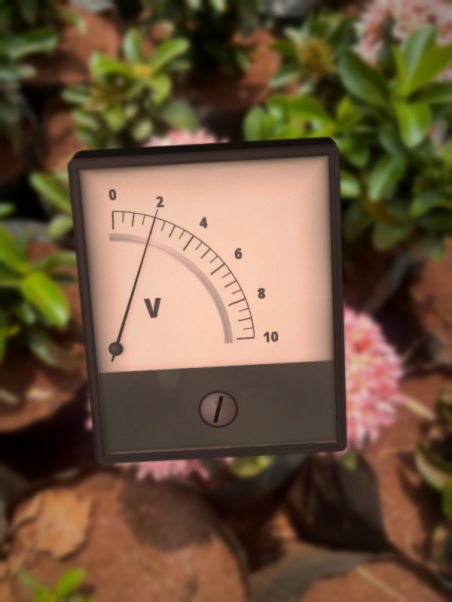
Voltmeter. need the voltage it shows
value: 2 V
